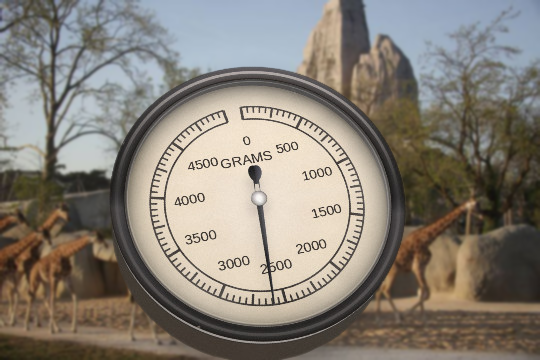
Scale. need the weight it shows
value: 2600 g
